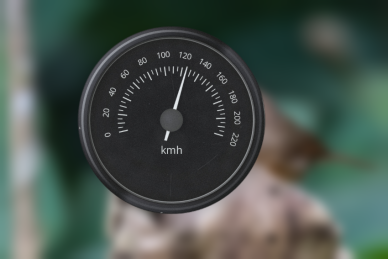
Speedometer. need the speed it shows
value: 125 km/h
